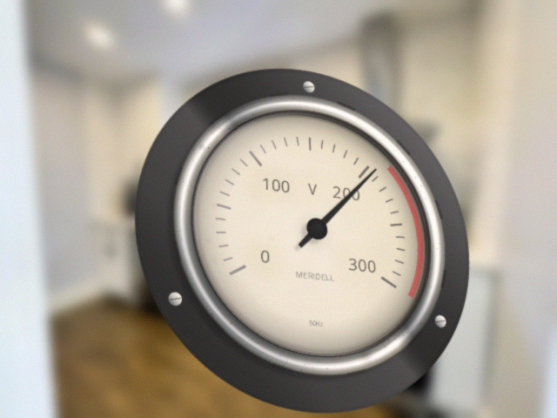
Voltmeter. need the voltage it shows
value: 205 V
